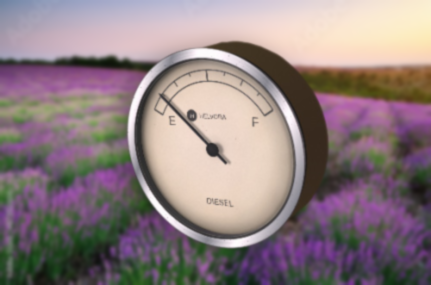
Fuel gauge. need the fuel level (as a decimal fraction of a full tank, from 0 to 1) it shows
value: 0.125
